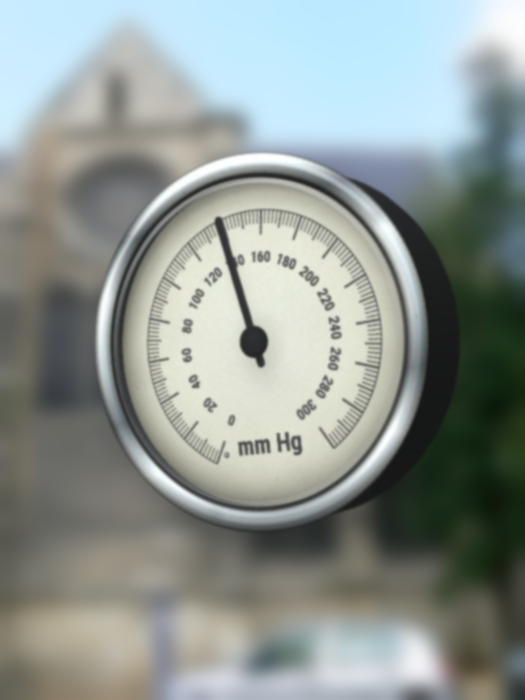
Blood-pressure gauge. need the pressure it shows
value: 140 mmHg
